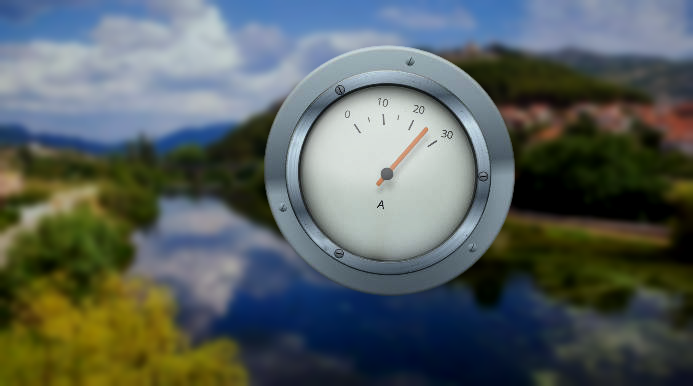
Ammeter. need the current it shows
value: 25 A
